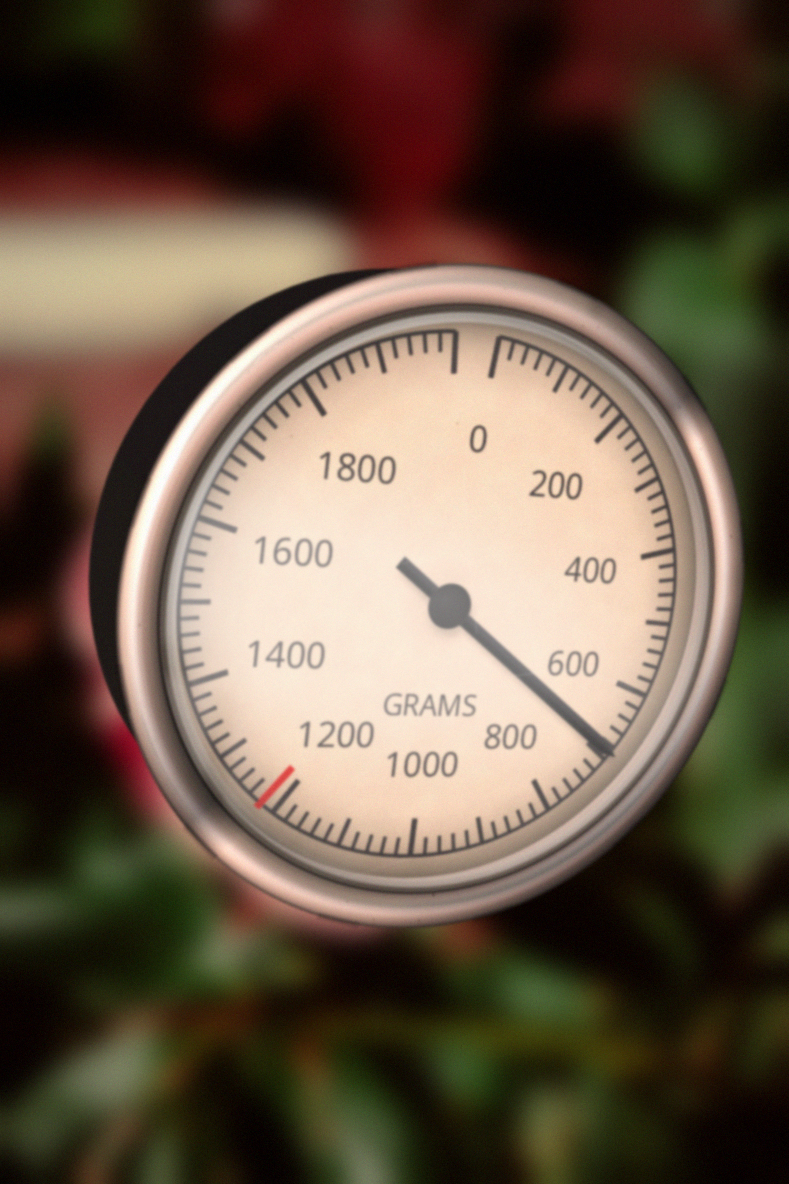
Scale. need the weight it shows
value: 690 g
